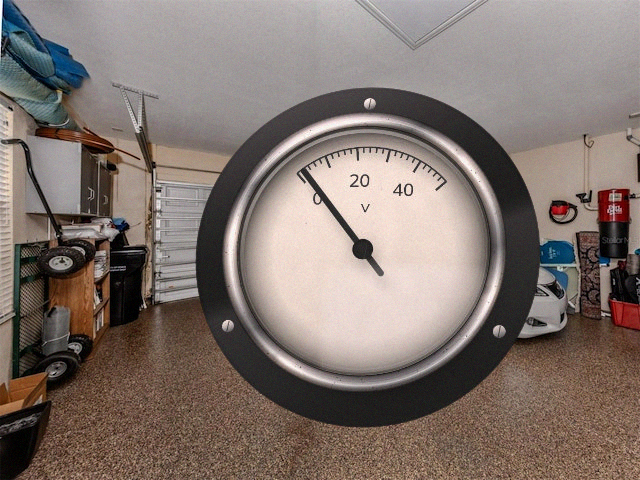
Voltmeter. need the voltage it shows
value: 2 V
